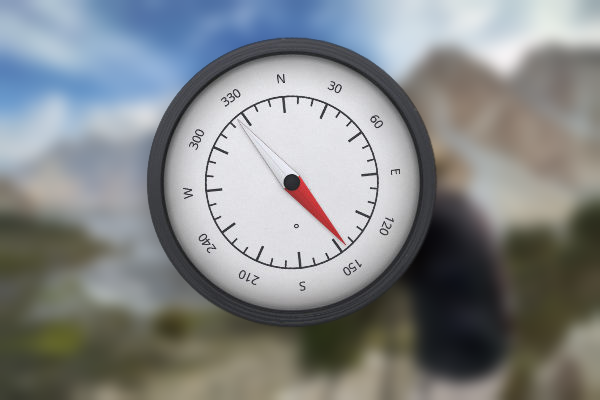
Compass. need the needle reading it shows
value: 145 °
